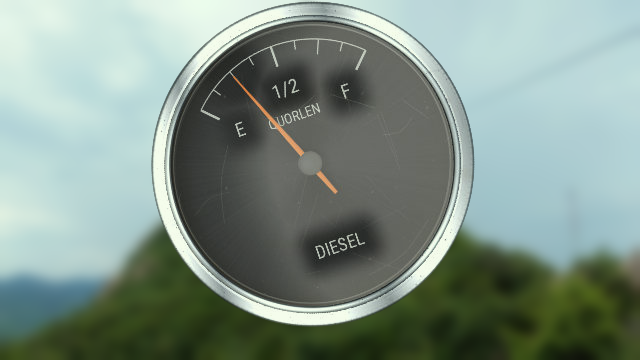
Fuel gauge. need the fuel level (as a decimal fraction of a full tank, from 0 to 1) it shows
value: 0.25
